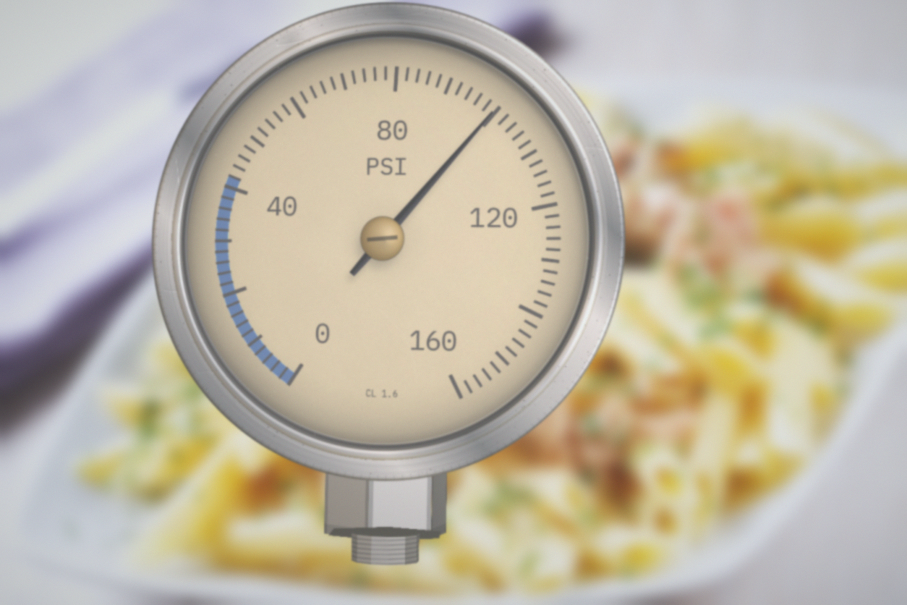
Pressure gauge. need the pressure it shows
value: 100 psi
